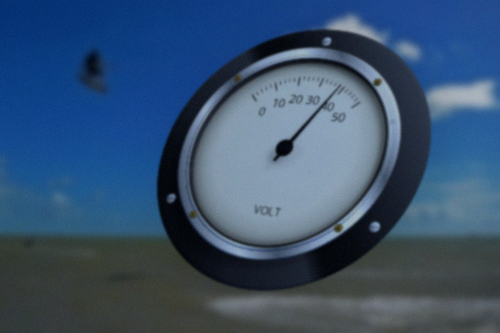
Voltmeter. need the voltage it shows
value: 40 V
